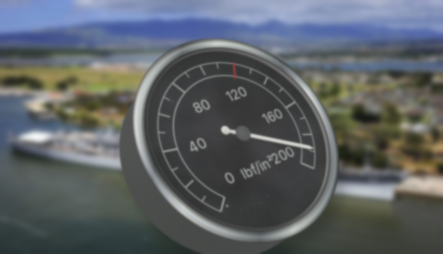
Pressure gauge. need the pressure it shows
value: 190 psi
